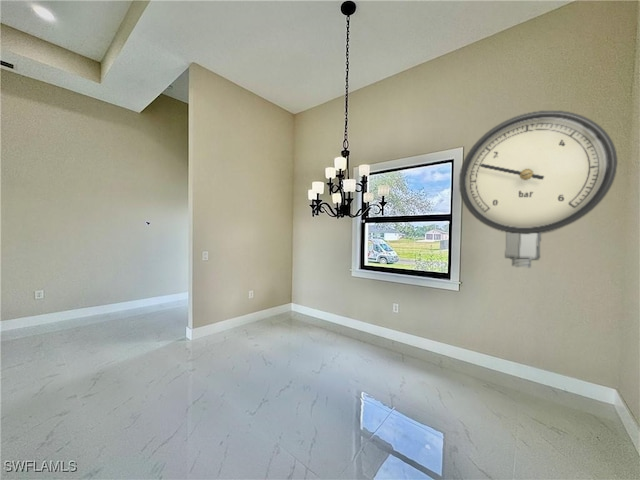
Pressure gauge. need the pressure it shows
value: 1.5 bar
